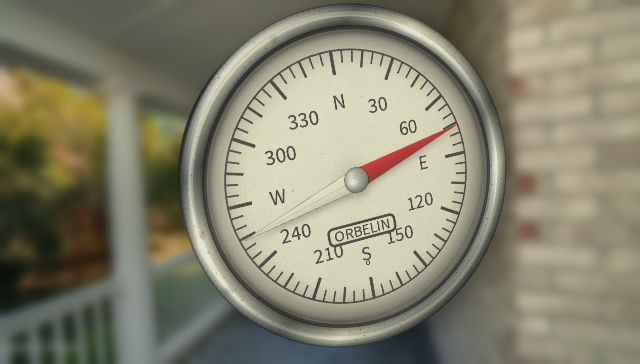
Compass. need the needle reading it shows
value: 75 °
